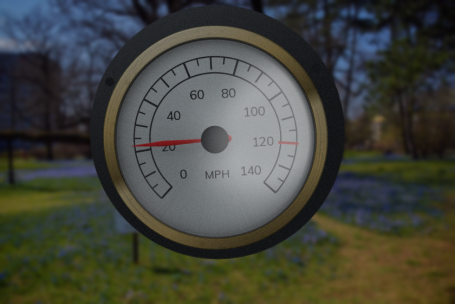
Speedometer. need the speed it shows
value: 22.5 mph
